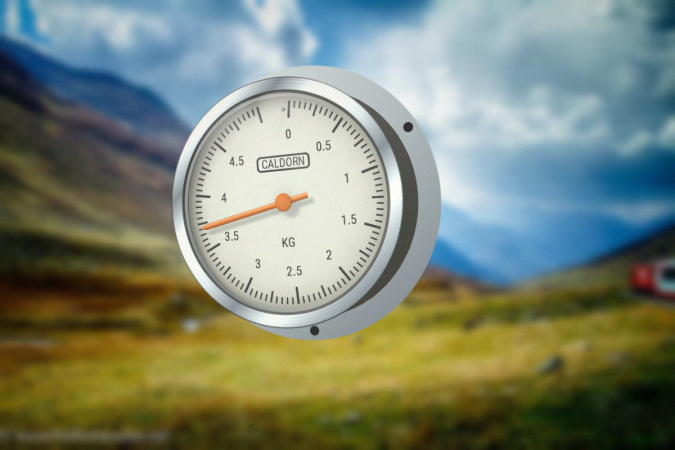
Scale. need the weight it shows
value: 3.7 kg
